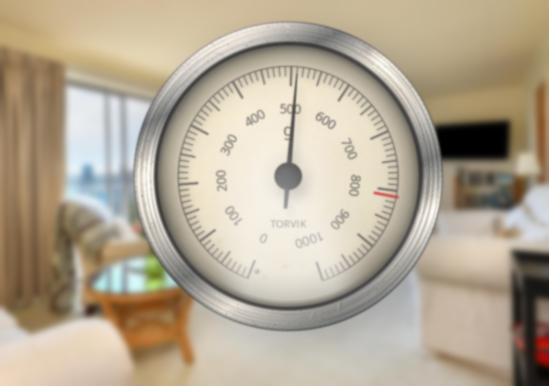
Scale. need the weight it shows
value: 510 g
